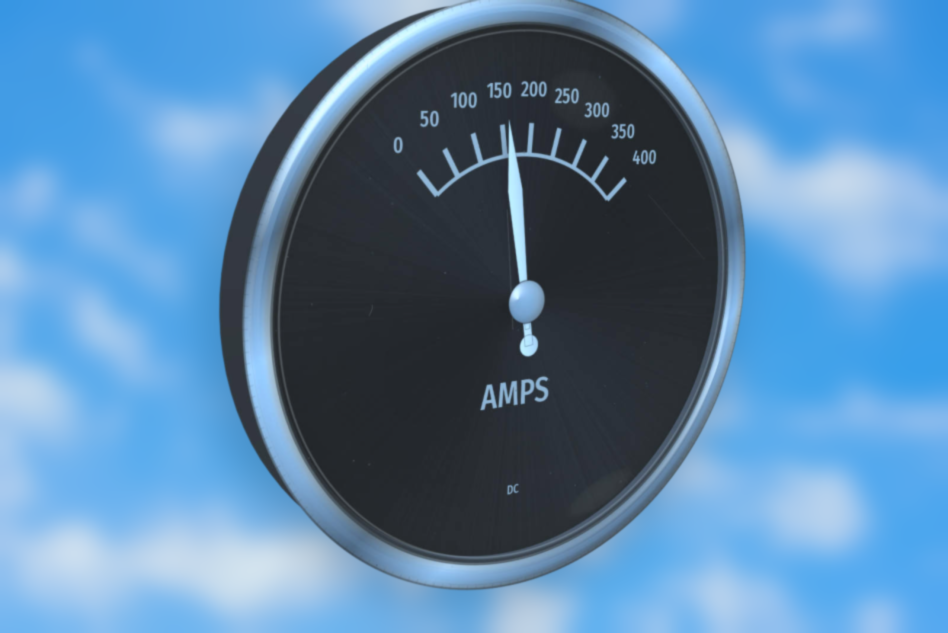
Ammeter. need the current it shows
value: 150 A
